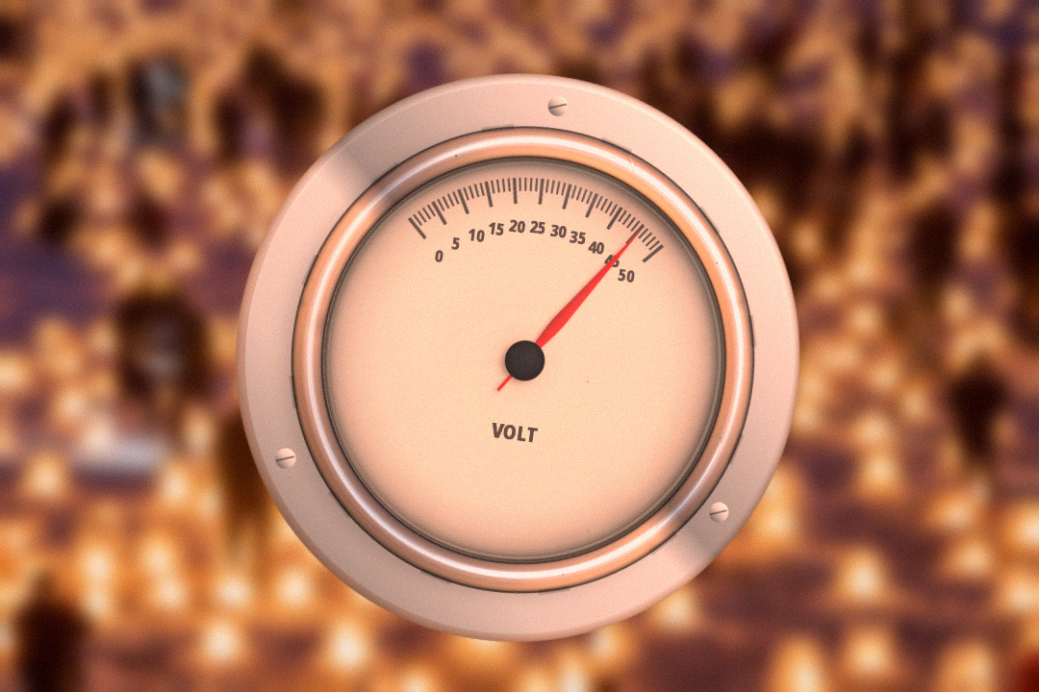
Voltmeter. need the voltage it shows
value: 45 V
